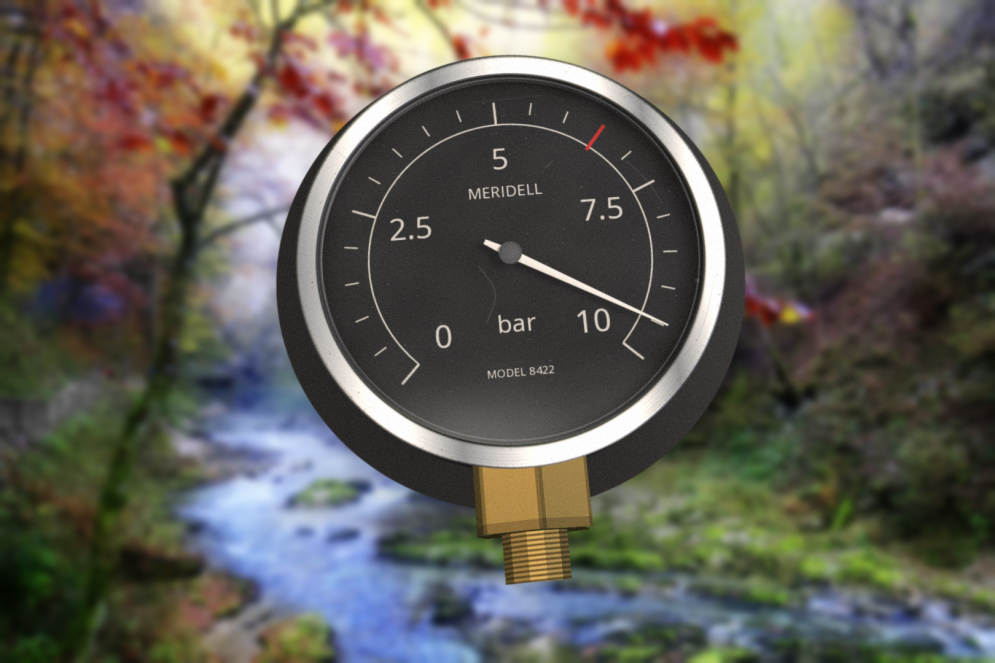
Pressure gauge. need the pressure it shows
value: 9.5 bar
